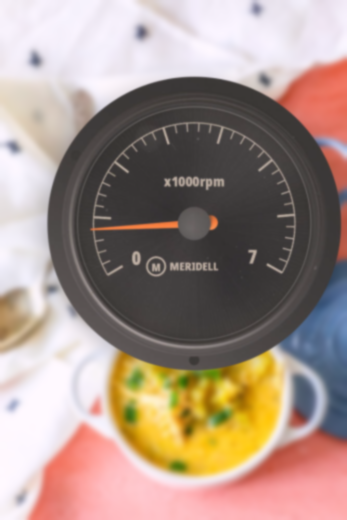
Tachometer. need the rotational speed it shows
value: 800 rpm
